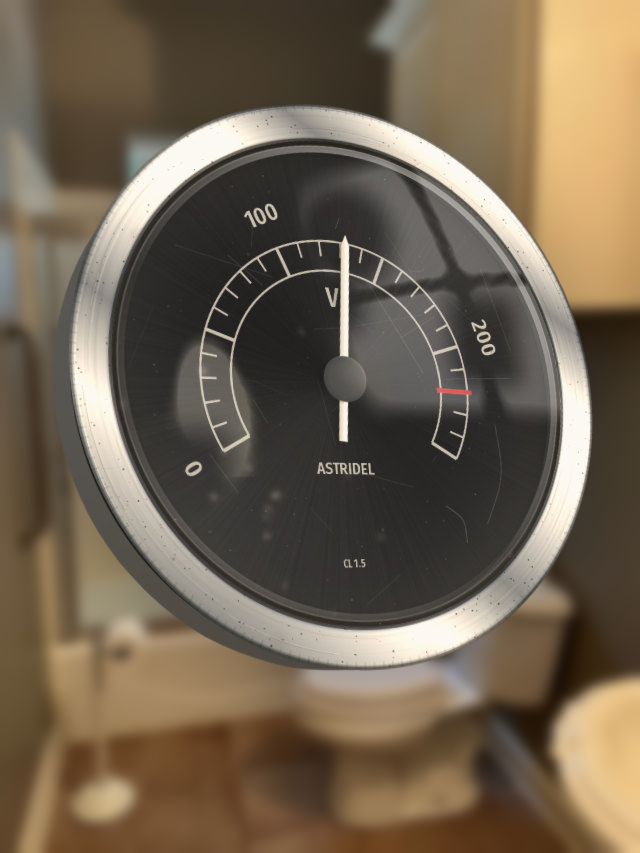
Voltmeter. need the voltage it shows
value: 130 V
